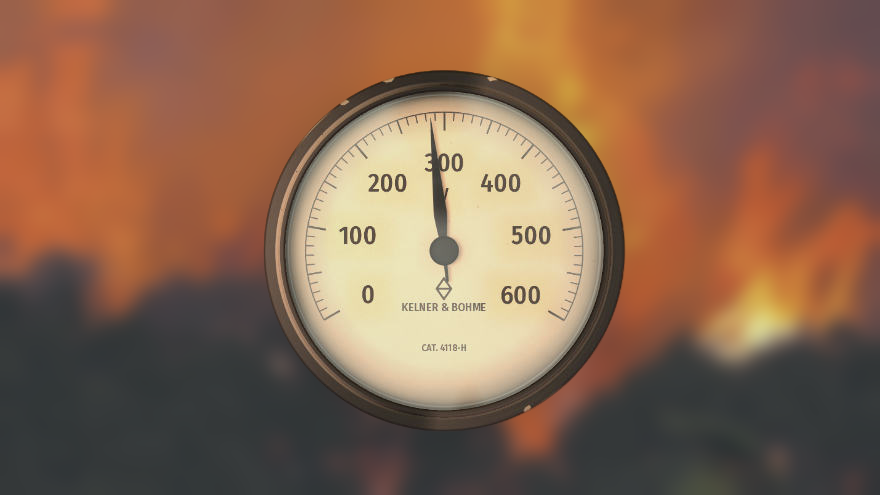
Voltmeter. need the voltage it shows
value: 285 V
